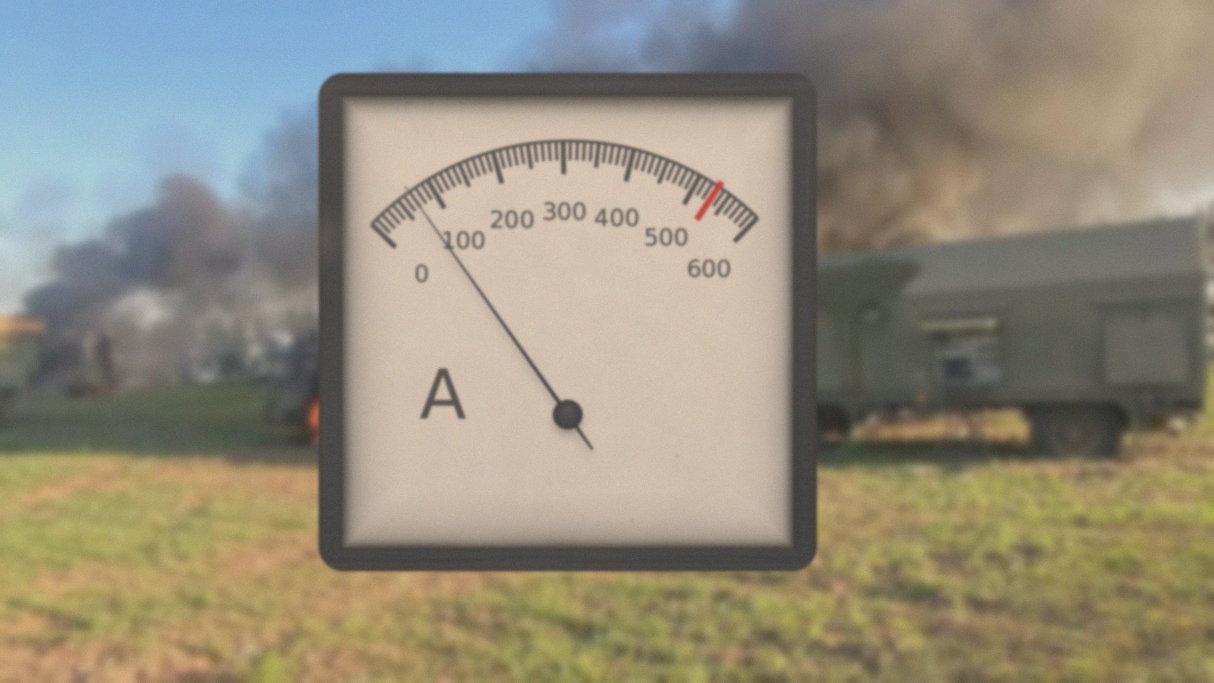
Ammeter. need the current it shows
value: 70 A
